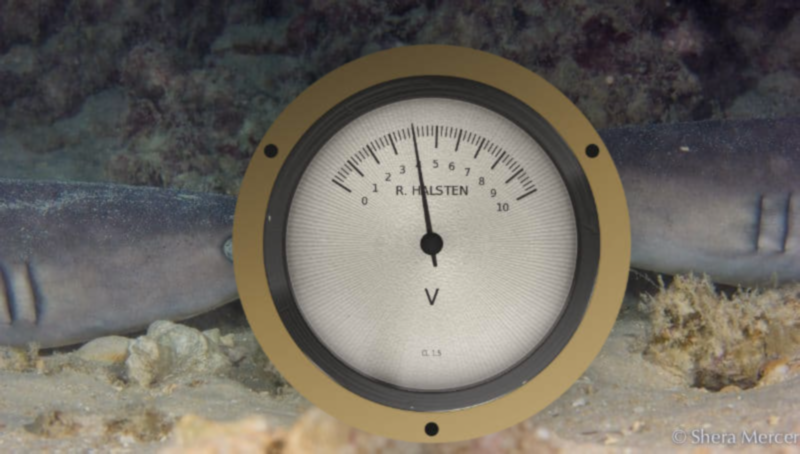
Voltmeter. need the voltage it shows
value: 4 V
